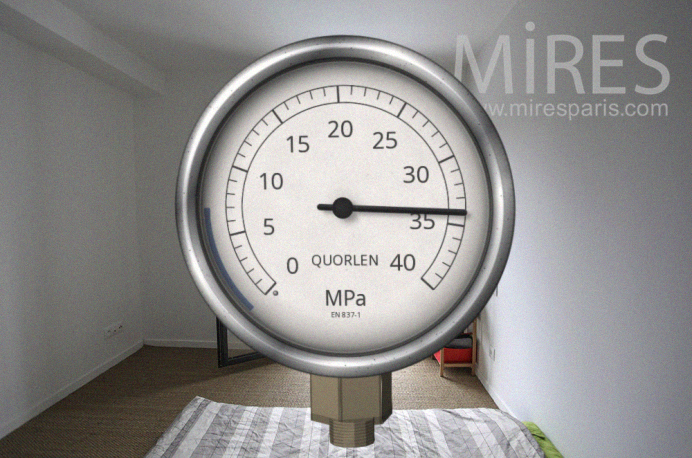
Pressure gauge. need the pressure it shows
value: 34 MPa
